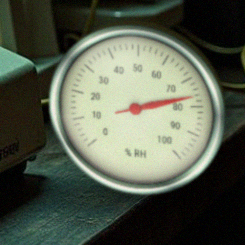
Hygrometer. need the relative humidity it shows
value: 76 %
